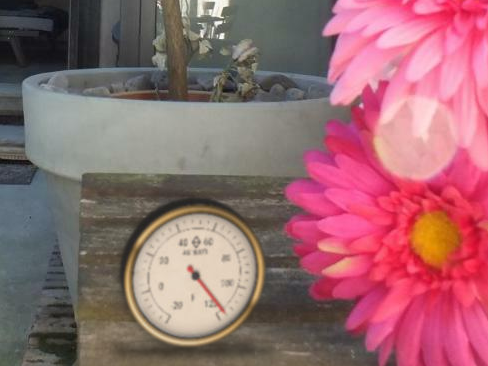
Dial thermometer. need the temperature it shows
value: 116 °F
